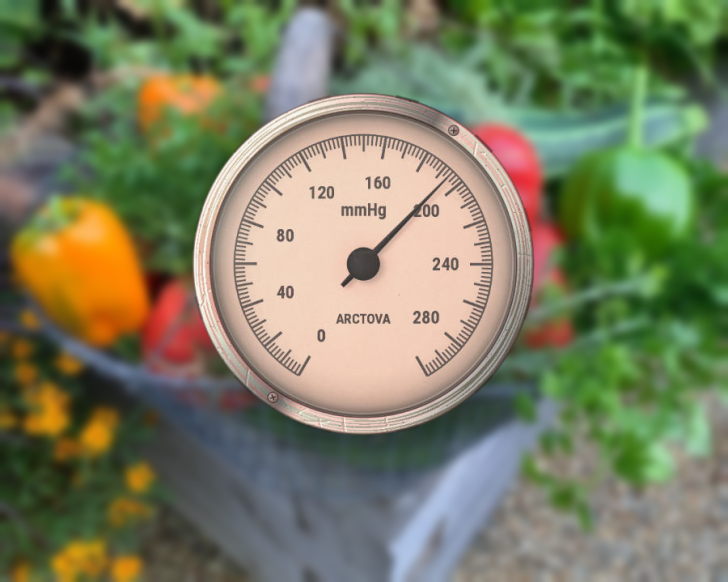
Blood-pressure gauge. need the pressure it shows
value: 194 mmHg
